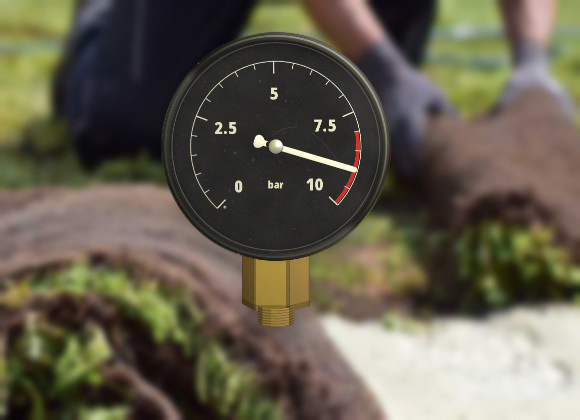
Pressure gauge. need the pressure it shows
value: 9 bar
